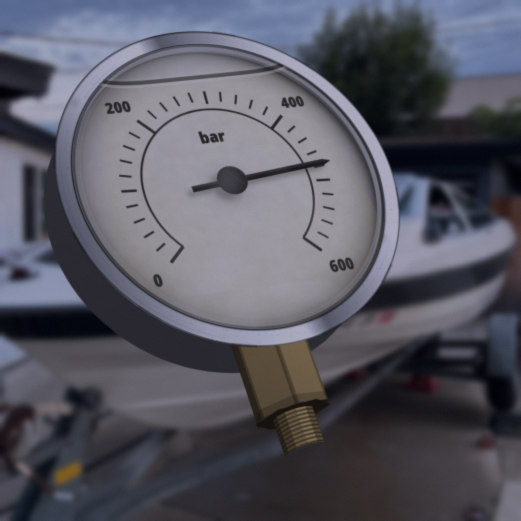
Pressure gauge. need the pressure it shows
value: 480 bar
